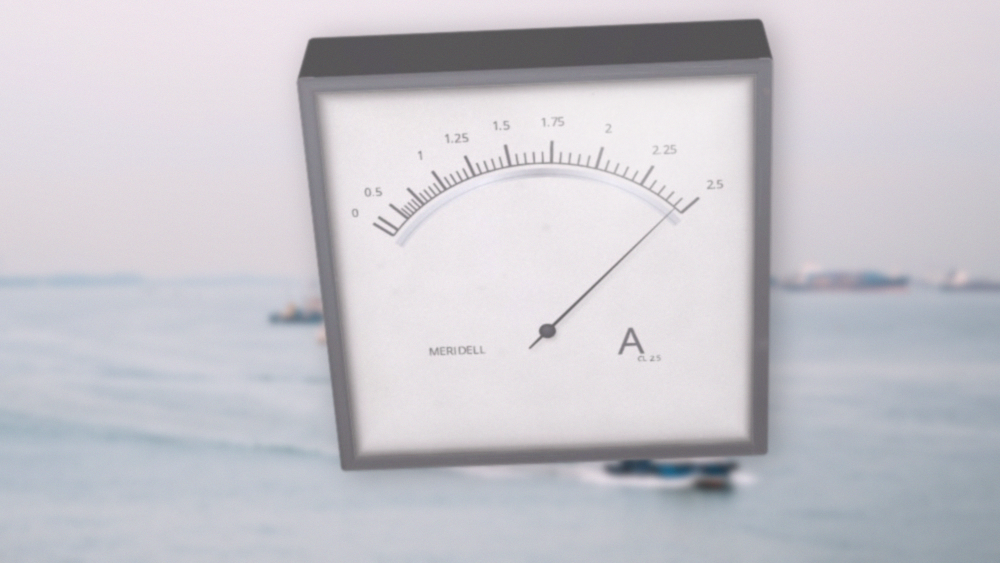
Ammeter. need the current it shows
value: 2.45 A
